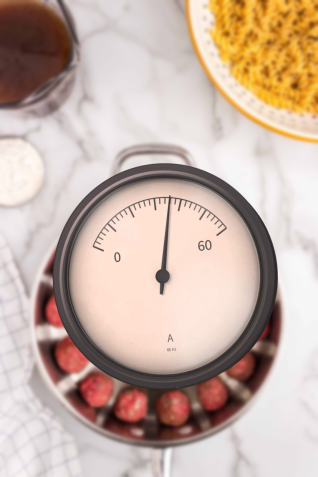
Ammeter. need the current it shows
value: 36 A
